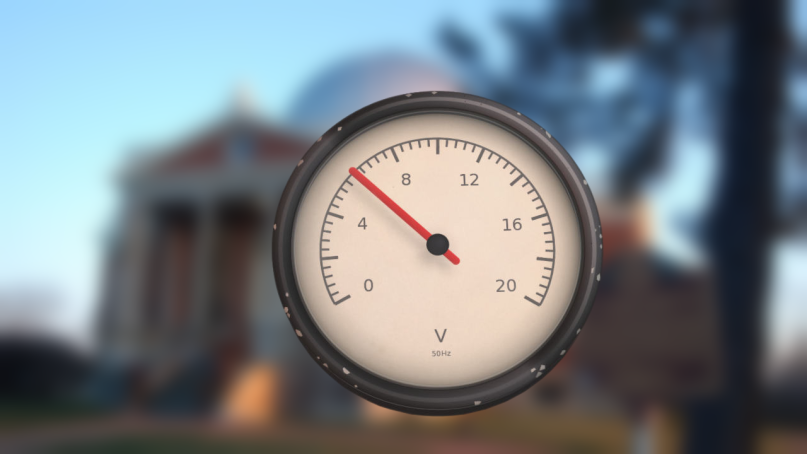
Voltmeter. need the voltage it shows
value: 6 V
